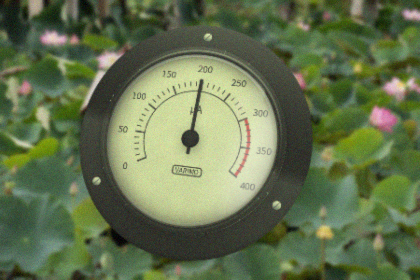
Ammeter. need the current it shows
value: 200 µA
